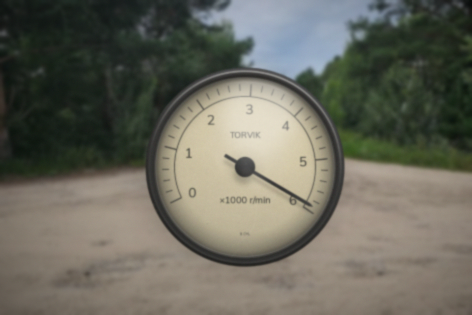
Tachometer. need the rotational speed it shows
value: 5900 rpm
